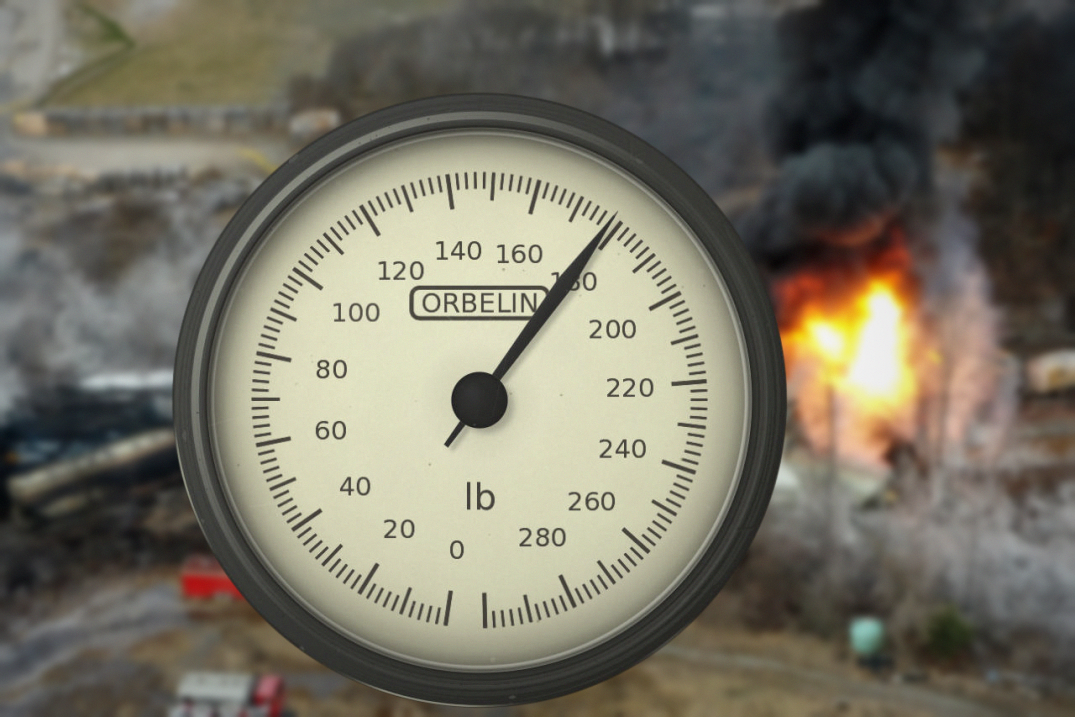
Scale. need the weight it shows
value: 178 lb
